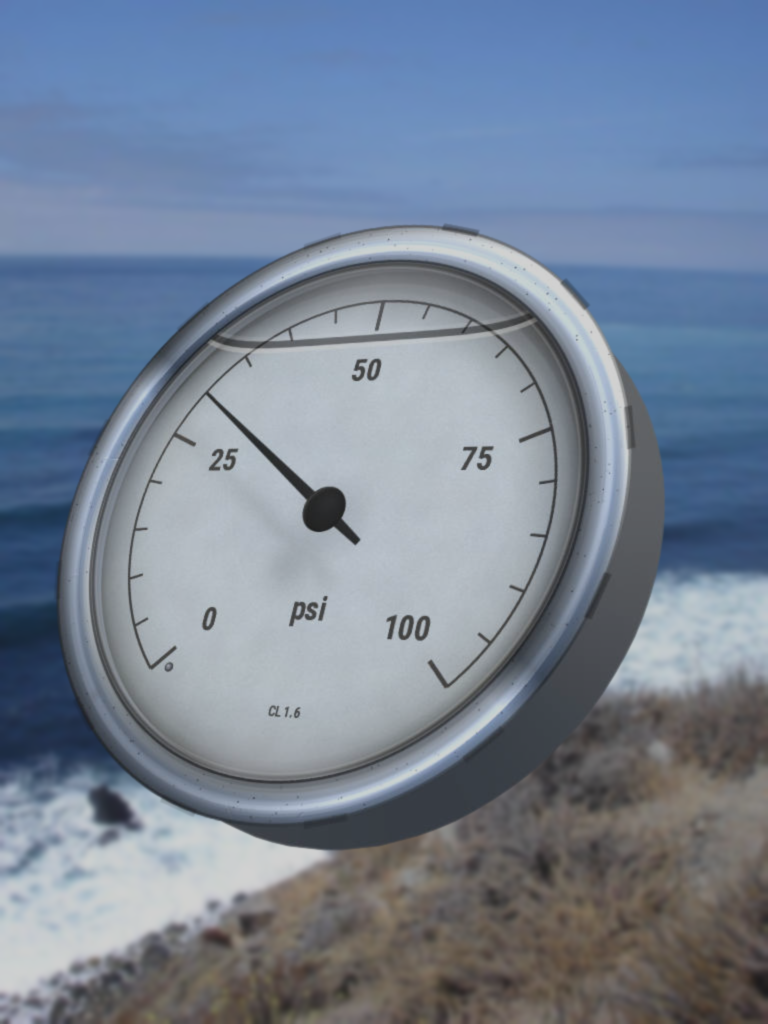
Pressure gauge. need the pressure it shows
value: 30 psi
